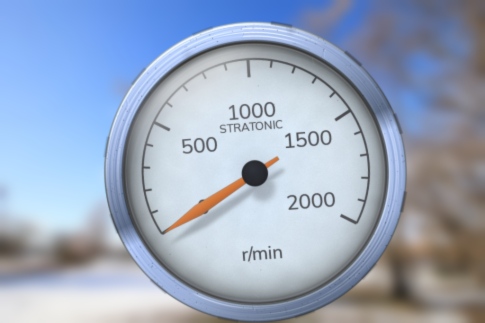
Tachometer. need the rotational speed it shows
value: 0 rpm
